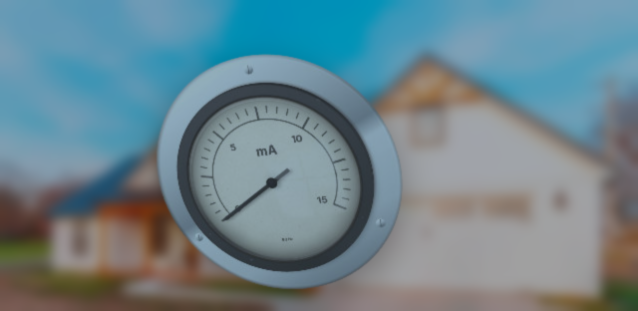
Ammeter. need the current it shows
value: 0 mA
